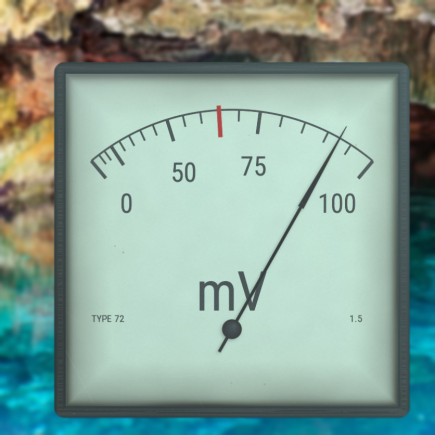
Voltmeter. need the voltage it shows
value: 92.5 mV
